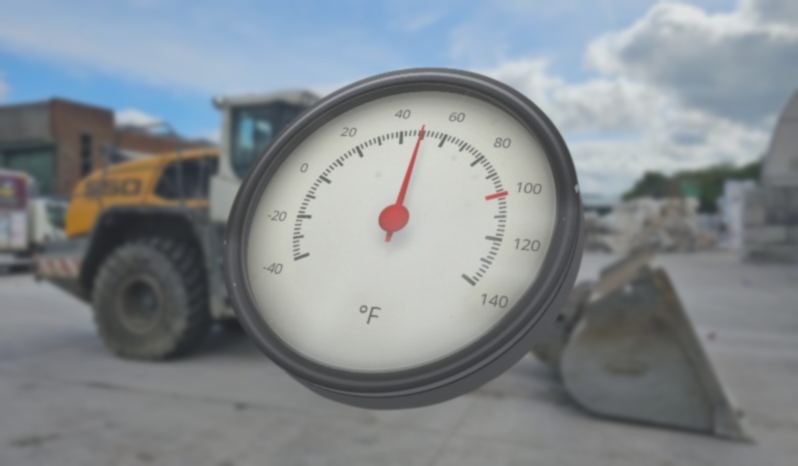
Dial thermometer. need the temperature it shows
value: 50 °F
